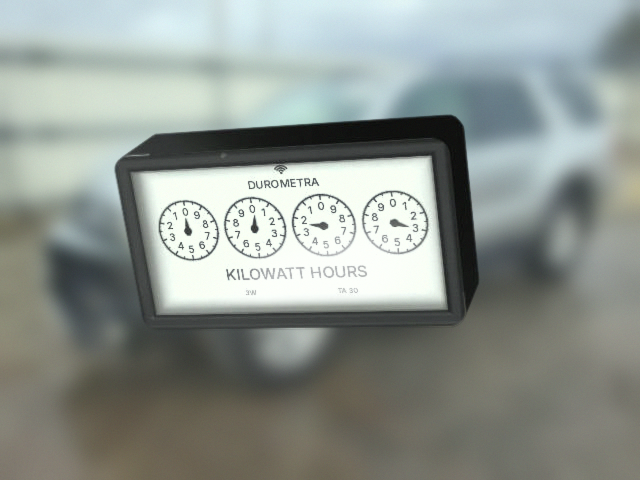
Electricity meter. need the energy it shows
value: 23 kWh
